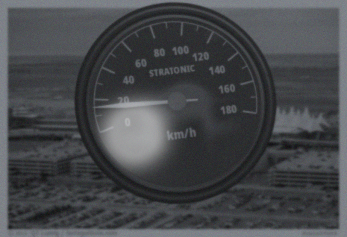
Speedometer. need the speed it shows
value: 15 km/h
